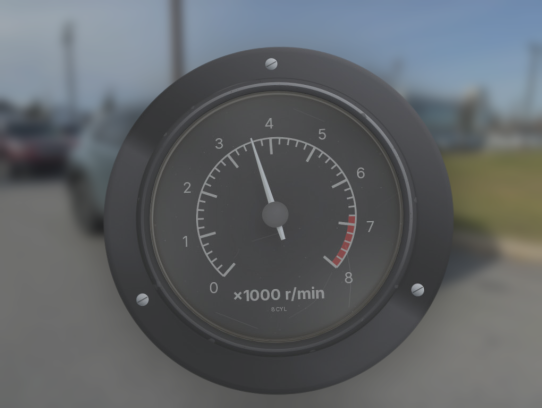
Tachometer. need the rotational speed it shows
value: 3600 rpm
